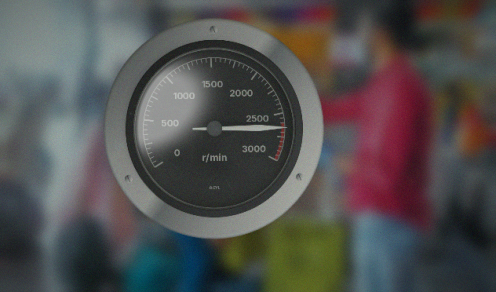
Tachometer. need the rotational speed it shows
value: 2650 rpm
